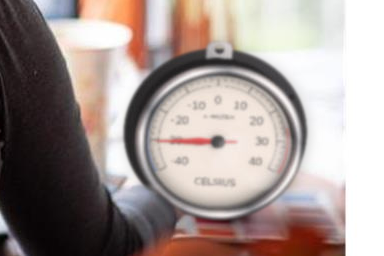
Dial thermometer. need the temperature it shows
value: -30 °C
